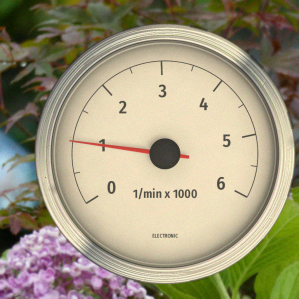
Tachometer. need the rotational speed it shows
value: 1000 rpm
